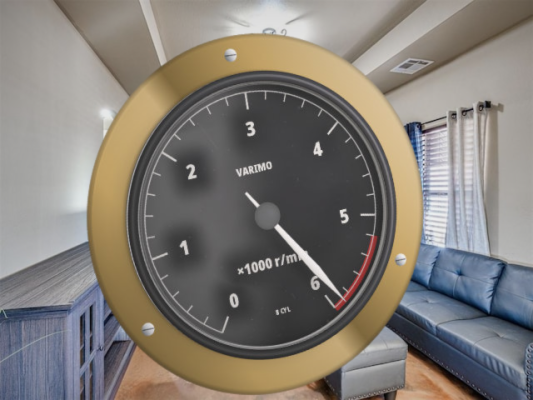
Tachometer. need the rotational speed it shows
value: 5900 rpm
